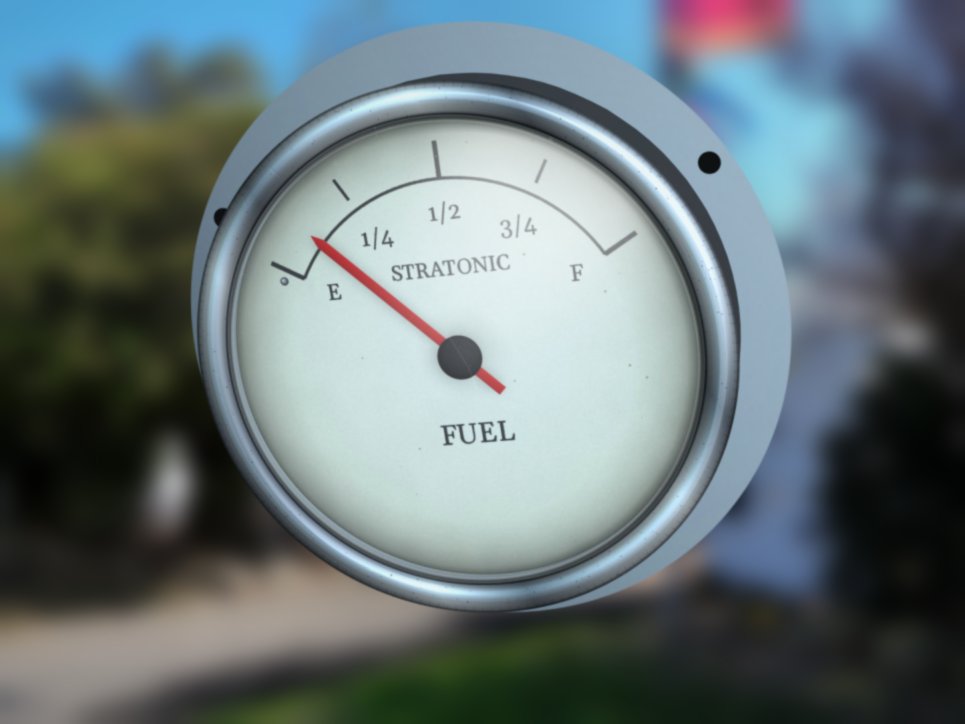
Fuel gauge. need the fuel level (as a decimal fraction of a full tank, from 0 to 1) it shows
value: 0.125
